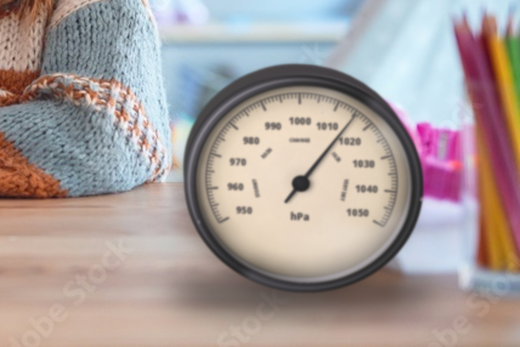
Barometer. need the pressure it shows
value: 1015 hPa
